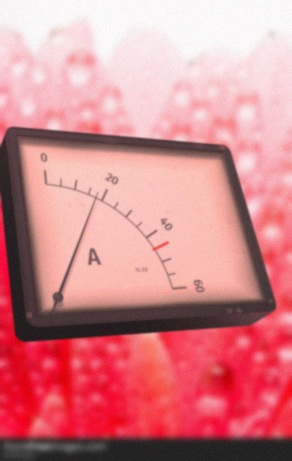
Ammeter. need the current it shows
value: 17.5 A
